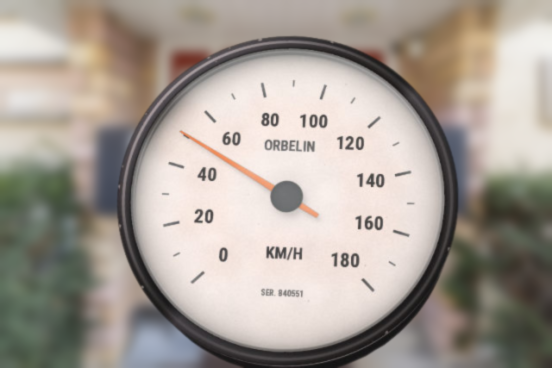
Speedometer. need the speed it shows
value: 50 km/h
